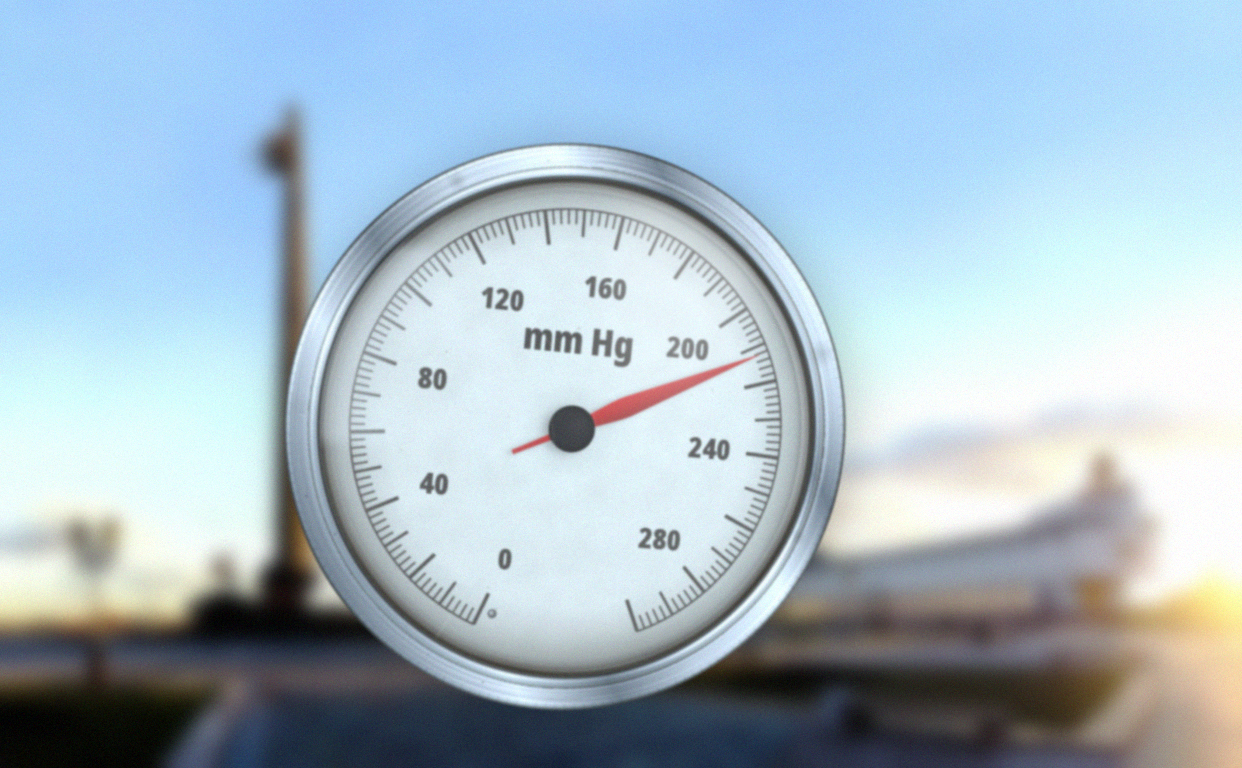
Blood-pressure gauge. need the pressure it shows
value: 212 mmHg
